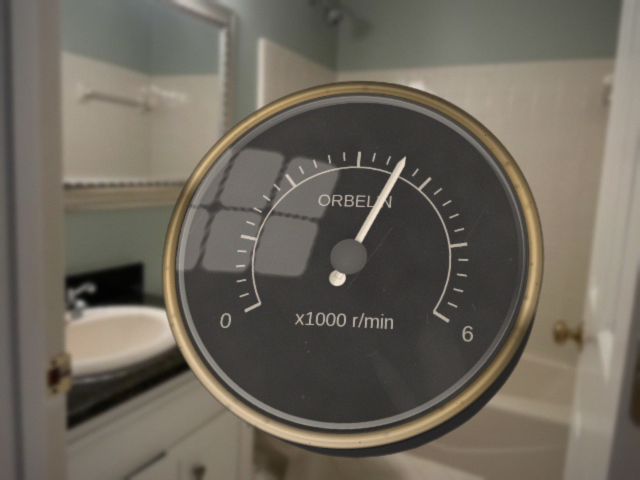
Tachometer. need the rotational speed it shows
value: 3600 rpm
